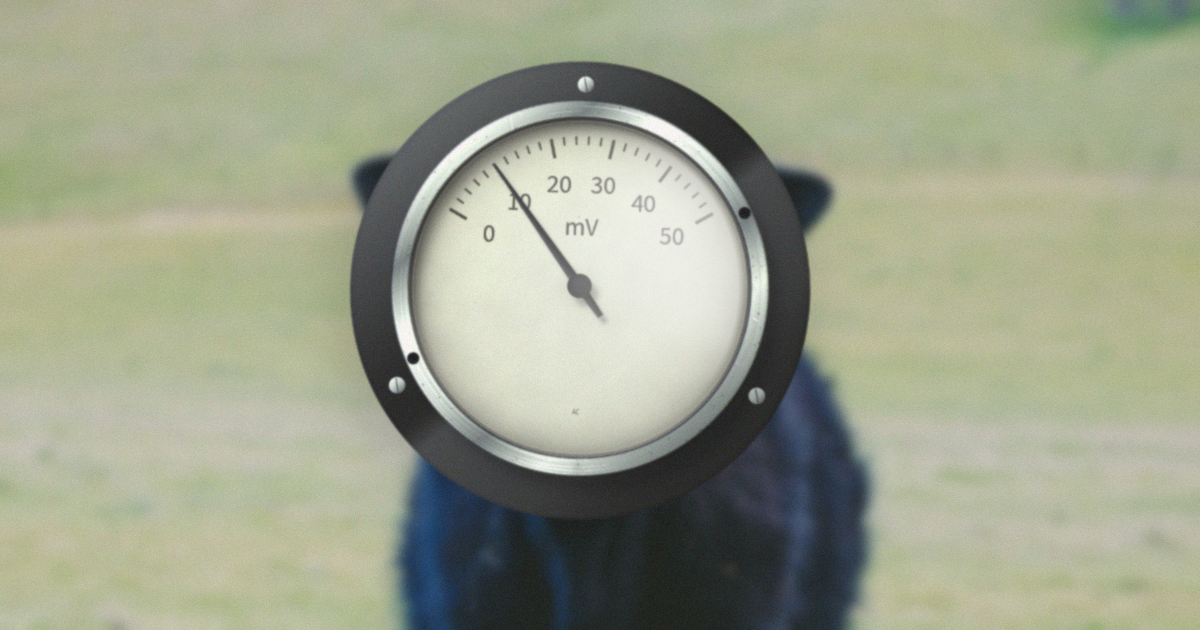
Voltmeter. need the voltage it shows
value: 10 mV
